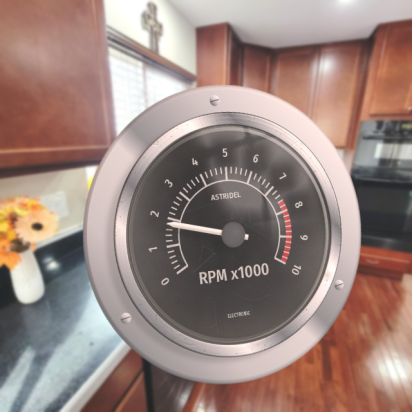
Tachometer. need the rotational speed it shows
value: 1800 rpm
